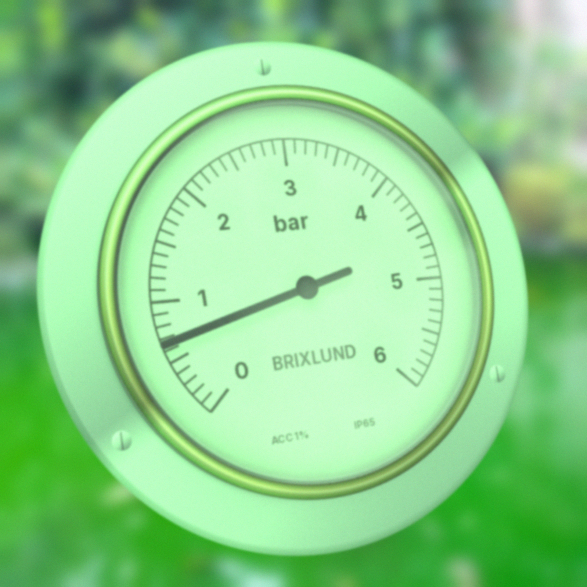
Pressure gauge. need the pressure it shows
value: 0.65 bar
